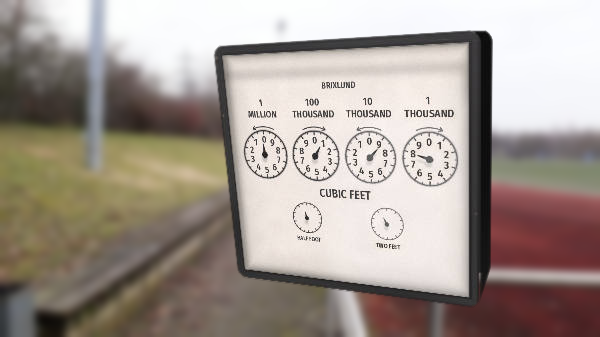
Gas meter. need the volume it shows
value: 8800 ft³
